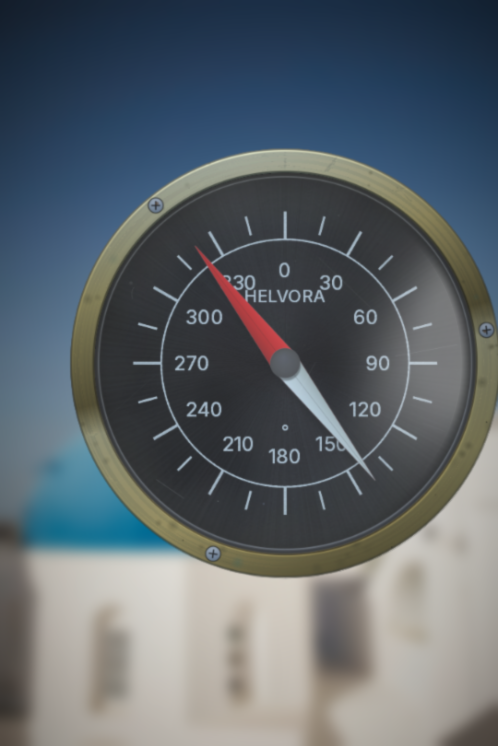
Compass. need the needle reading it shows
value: 322.5 °
